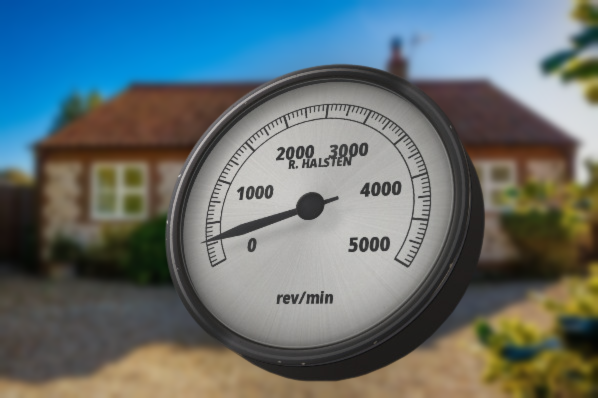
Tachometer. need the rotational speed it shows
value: 250 rpm
